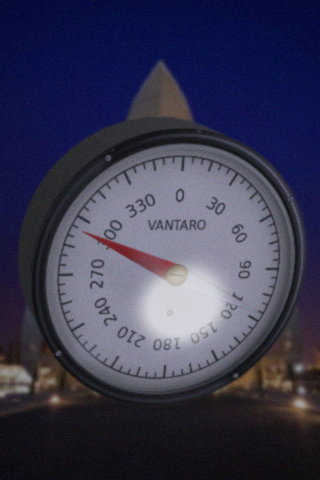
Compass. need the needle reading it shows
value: 295 °
